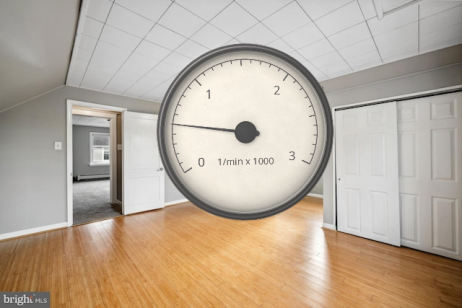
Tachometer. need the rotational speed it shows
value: 500 rpm
